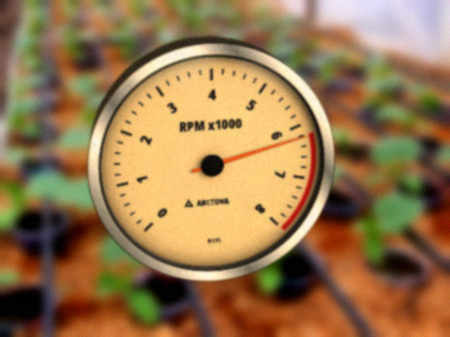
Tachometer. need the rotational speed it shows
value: 6200 rpm
